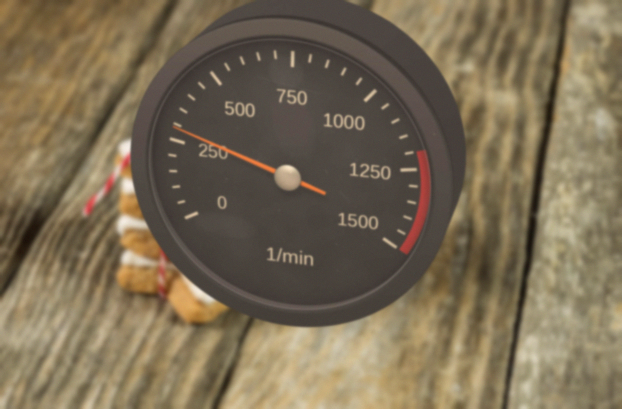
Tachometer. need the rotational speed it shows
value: 300 rpm
